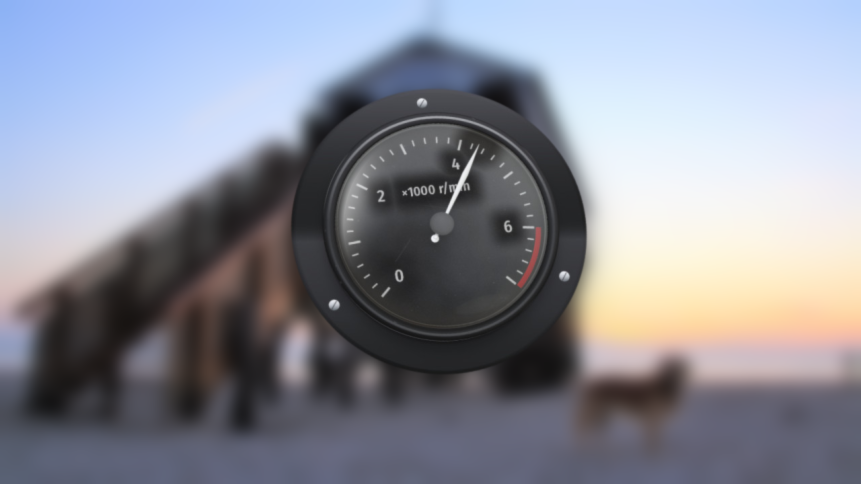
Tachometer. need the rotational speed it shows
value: 4300 rpm
